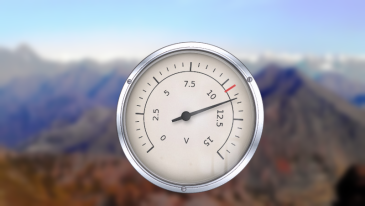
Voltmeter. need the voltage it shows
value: 11.25 V
